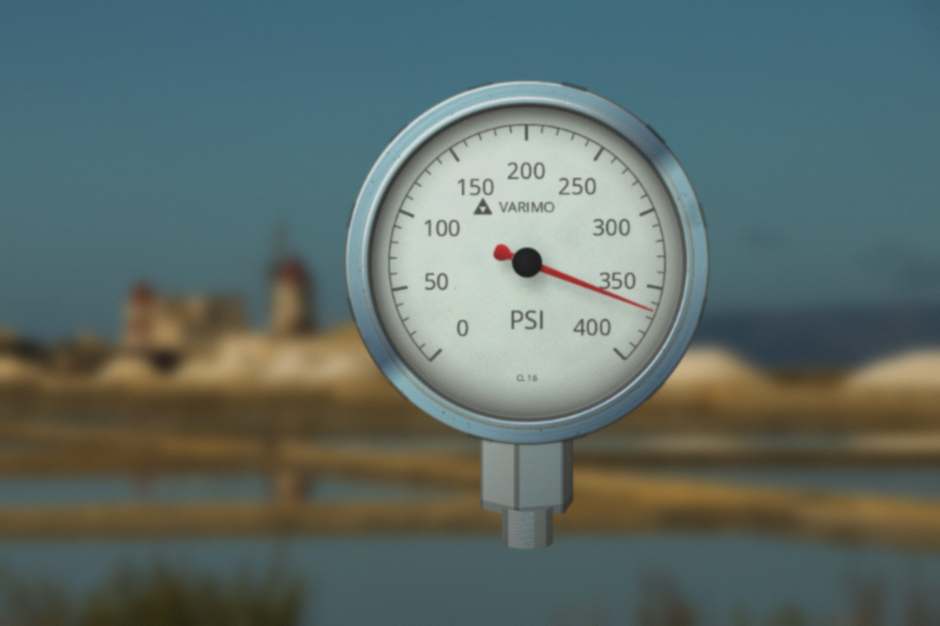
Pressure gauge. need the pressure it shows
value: 365 psi
